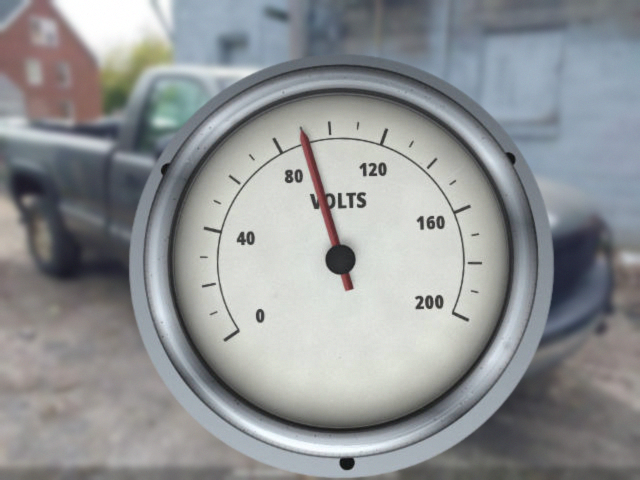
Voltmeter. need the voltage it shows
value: 90 V
